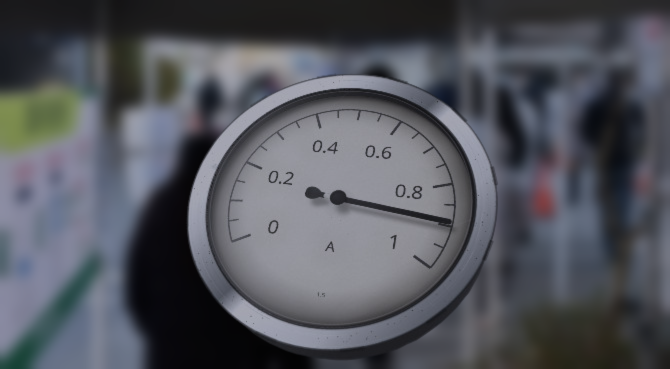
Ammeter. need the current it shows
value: 0.9 A
